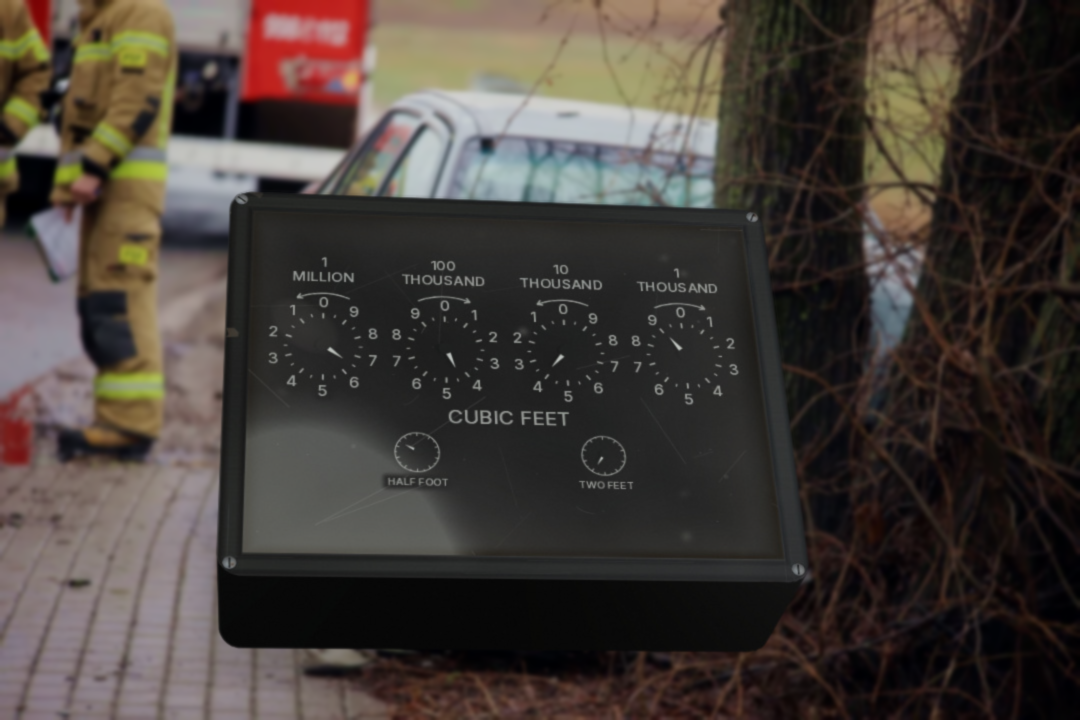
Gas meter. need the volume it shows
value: 643900 ft³
